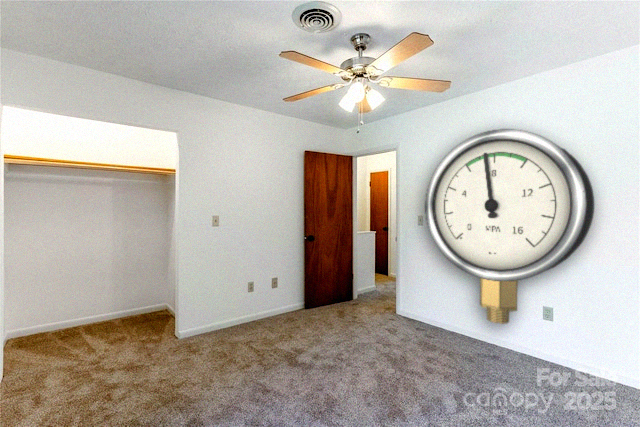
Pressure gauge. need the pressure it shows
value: 7.5 MPa
